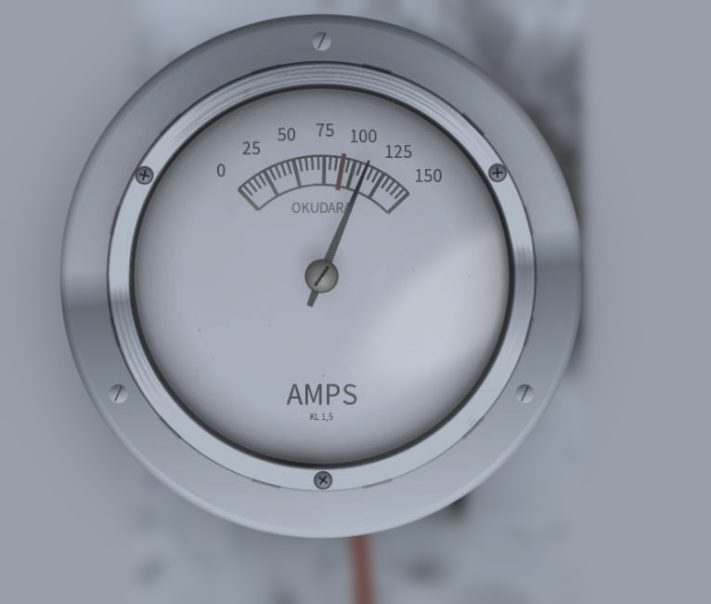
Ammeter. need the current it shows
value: 110 A
